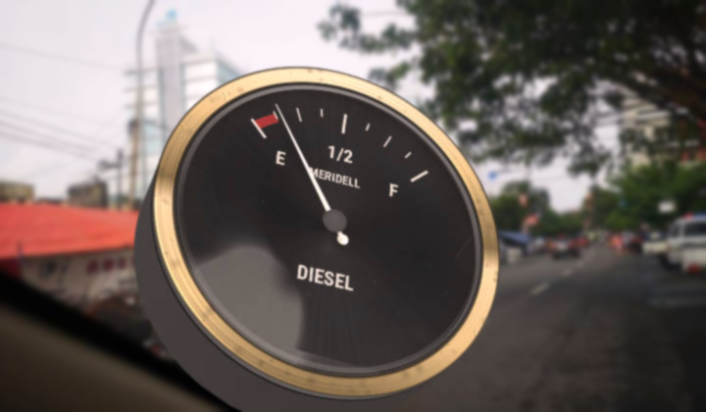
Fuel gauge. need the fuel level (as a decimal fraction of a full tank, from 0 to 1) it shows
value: 0.125
